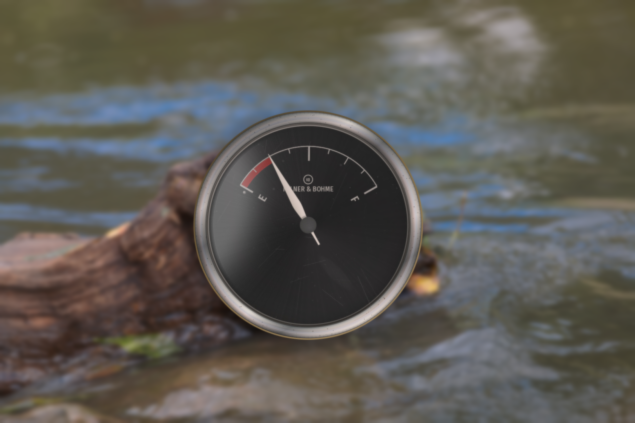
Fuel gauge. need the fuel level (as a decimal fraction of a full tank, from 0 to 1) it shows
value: 0.25
